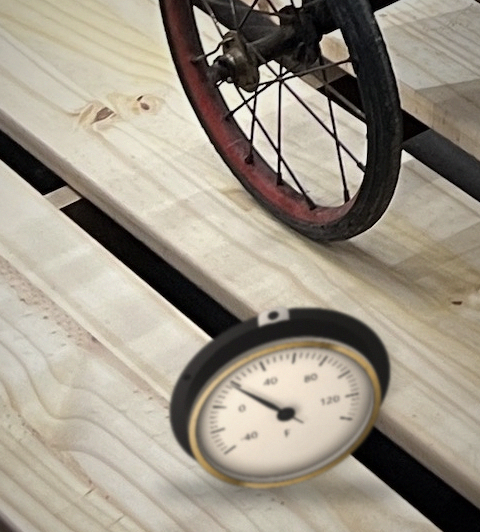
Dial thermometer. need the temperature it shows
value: 20 °F
